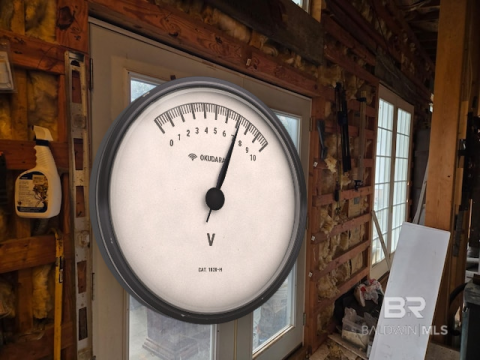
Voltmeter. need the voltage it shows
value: 7 V
